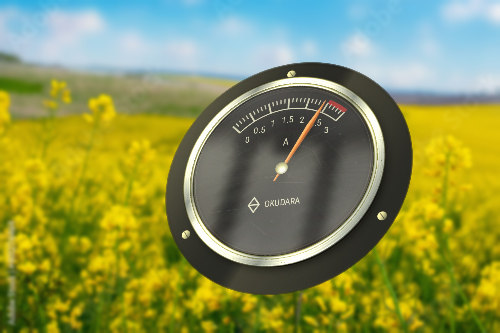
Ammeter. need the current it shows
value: 2.5 A
